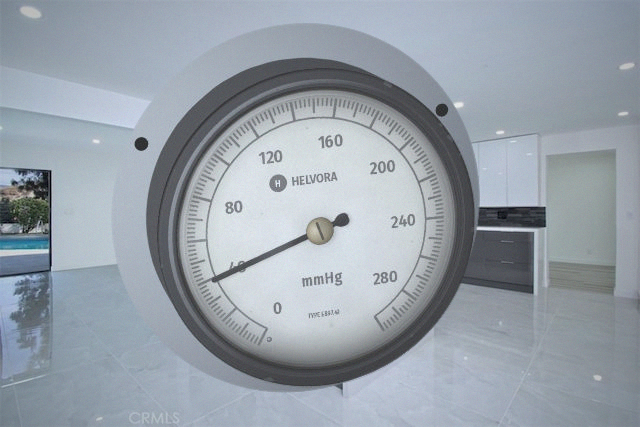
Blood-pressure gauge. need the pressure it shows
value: 40 mmHg
